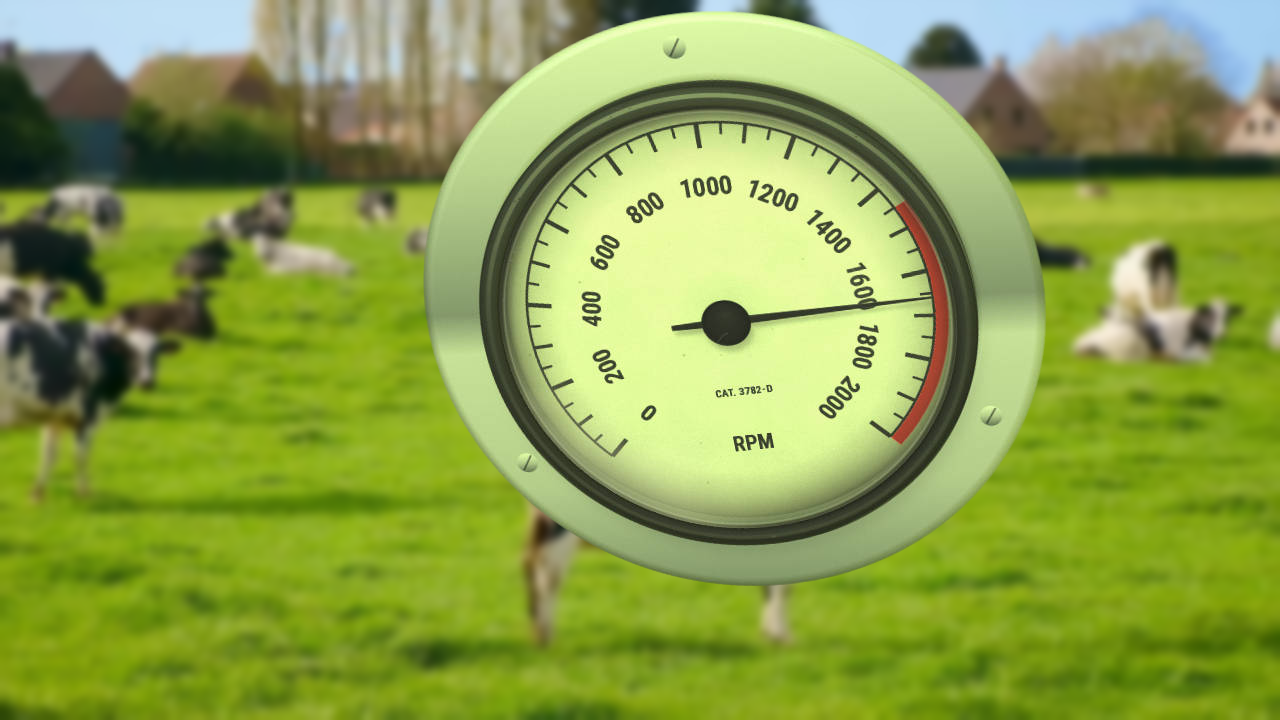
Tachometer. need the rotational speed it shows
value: 1650 rpm
